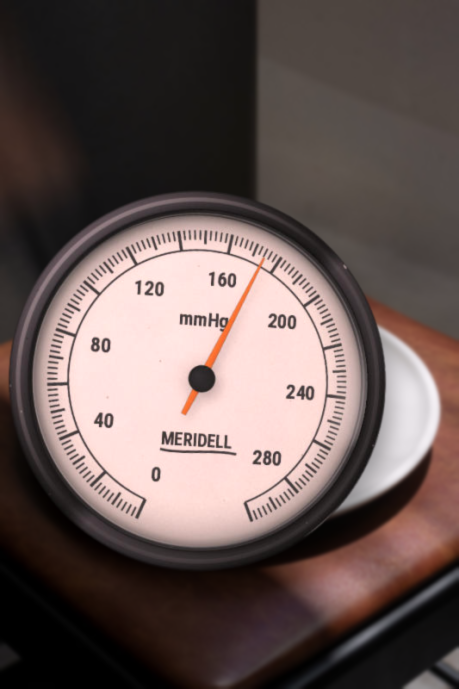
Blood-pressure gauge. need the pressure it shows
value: 174 mmHg
